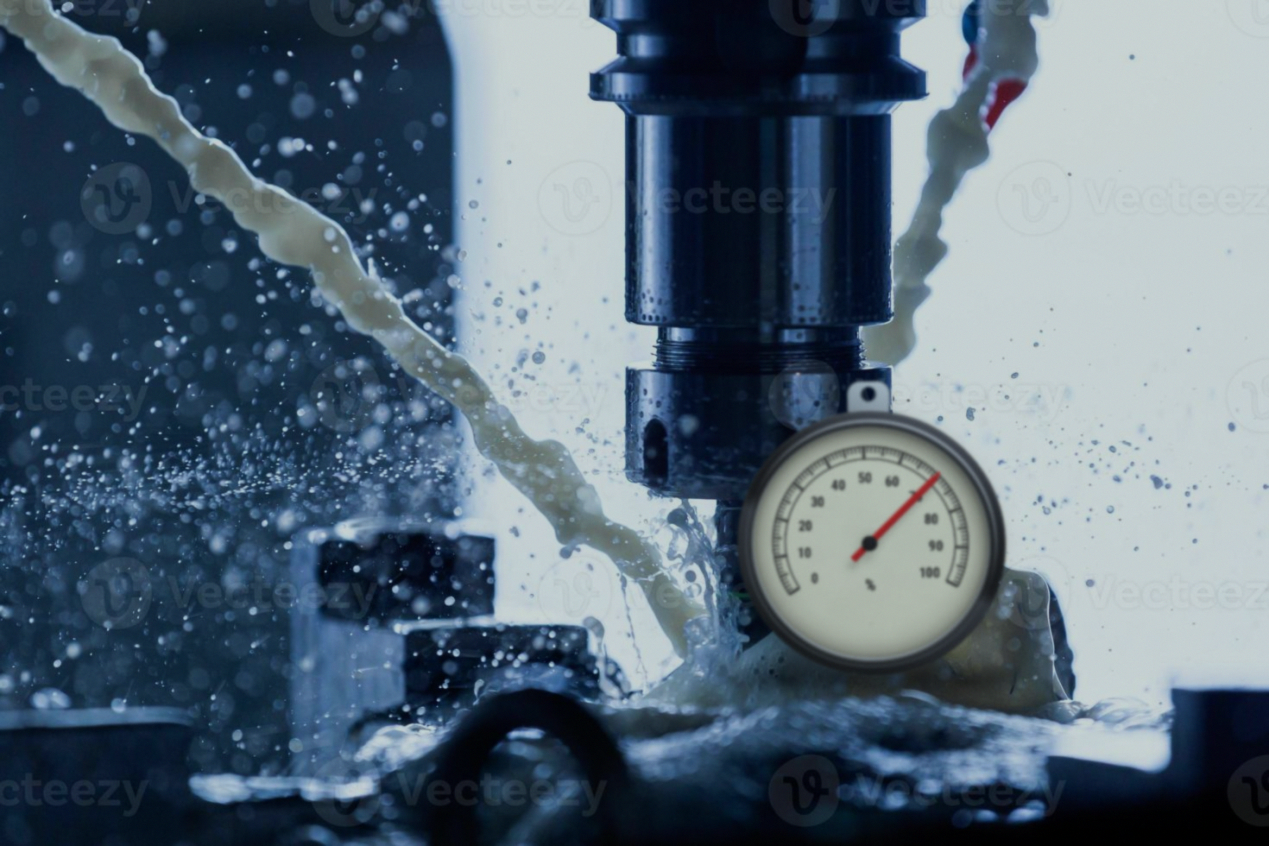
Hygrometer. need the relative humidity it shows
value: 70 %
